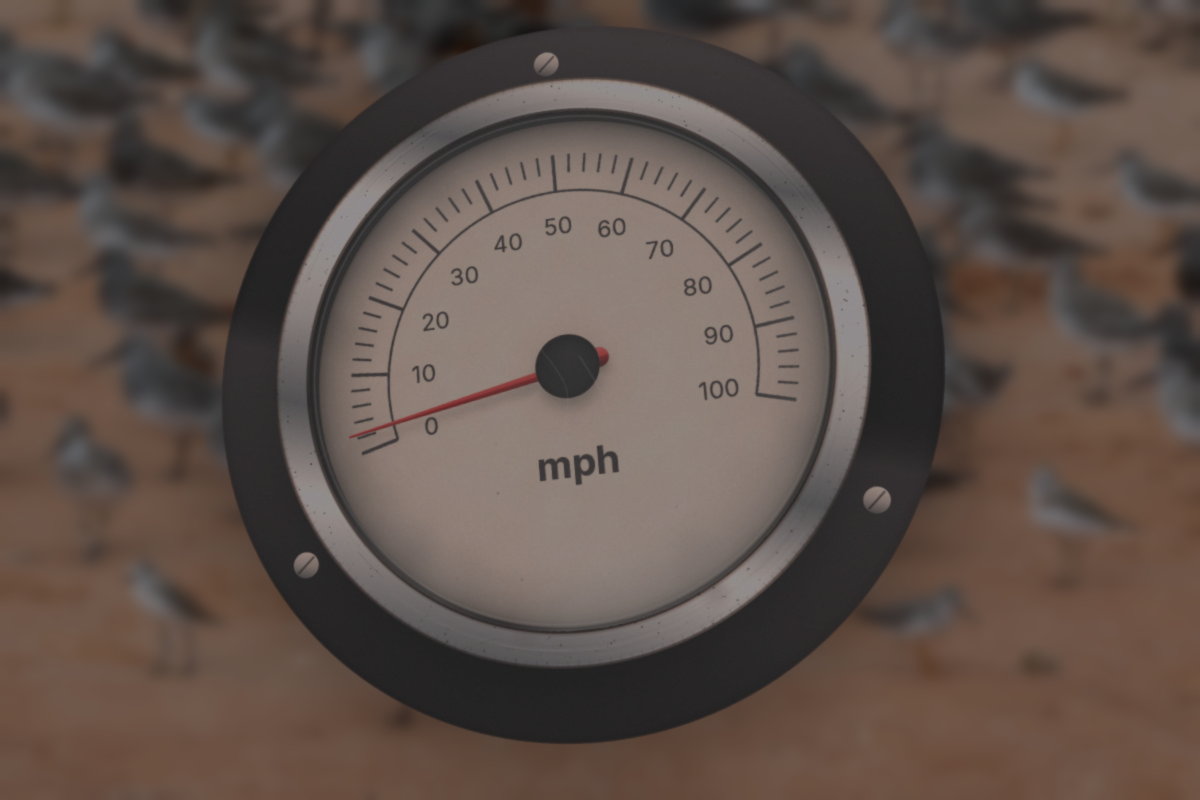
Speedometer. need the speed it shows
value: 2 mph
